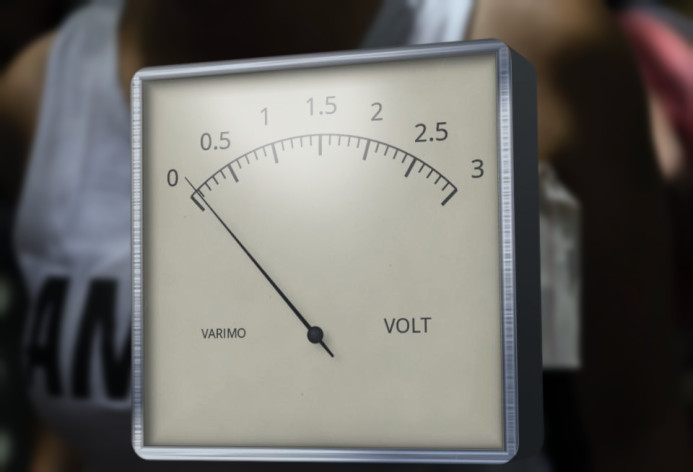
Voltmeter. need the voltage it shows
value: 0.1 V
